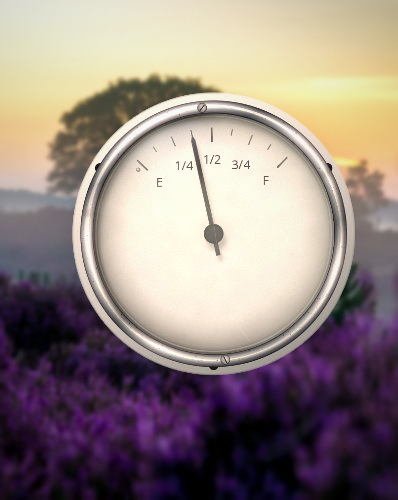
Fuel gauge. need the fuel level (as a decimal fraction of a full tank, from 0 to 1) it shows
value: 0.375
